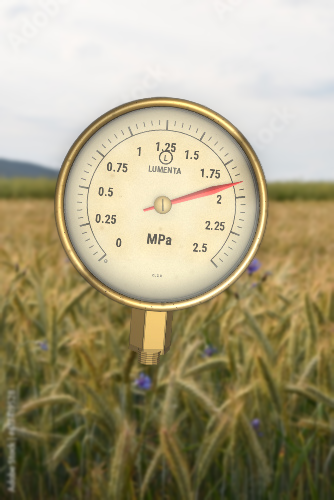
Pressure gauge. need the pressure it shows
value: 1.9 MPa
